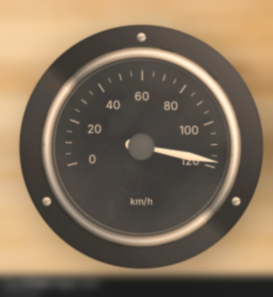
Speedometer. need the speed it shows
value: 117.5 km/h
